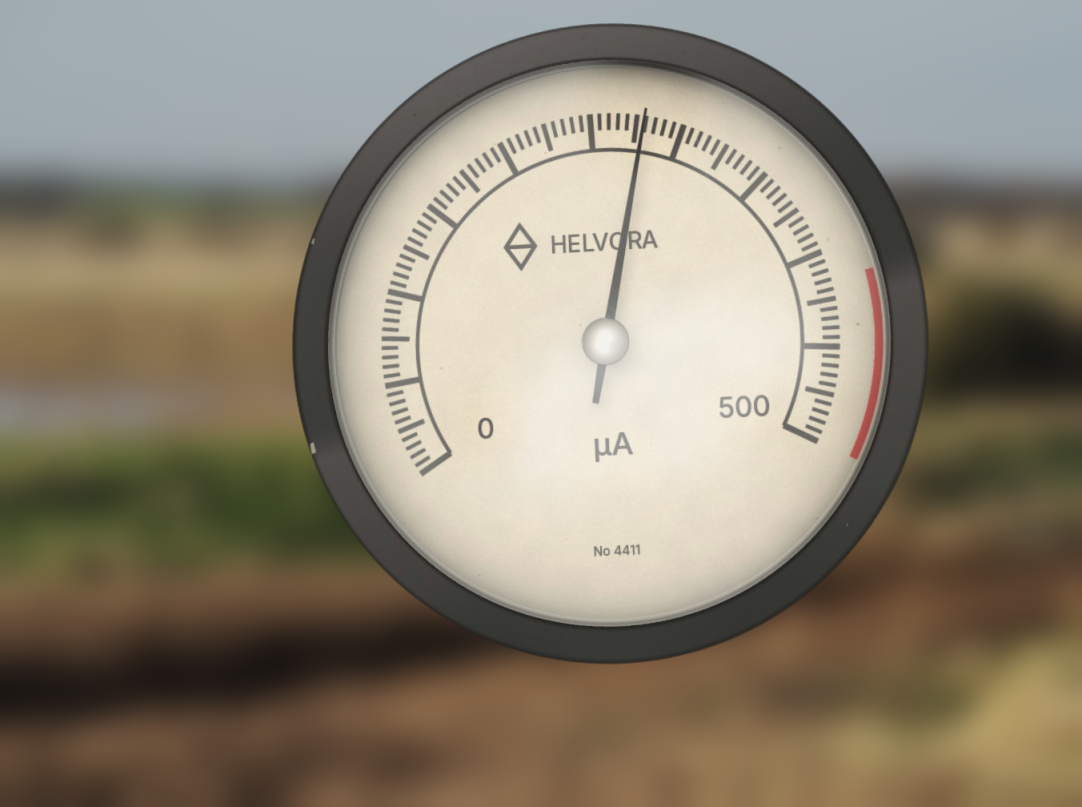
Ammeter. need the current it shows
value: 280 µA
